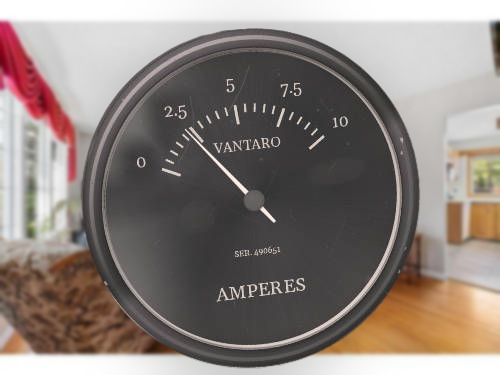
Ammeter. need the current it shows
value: 2.25 A
